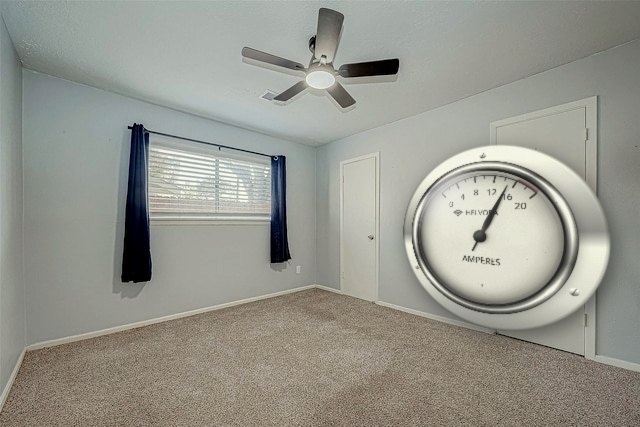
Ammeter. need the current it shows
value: 15 A
